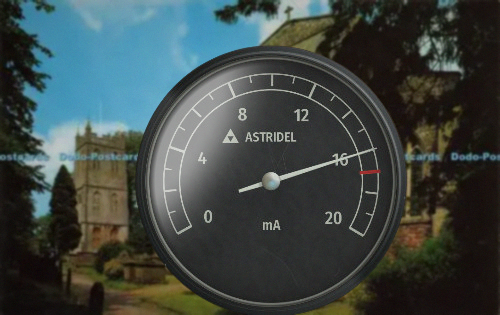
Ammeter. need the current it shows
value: 16 mA
